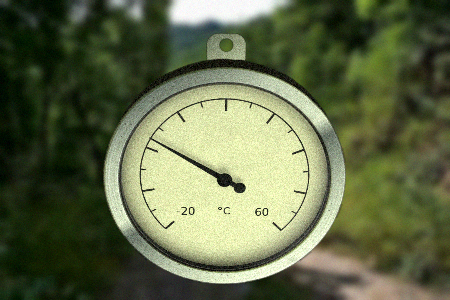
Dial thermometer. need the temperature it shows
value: 2.5 °C
